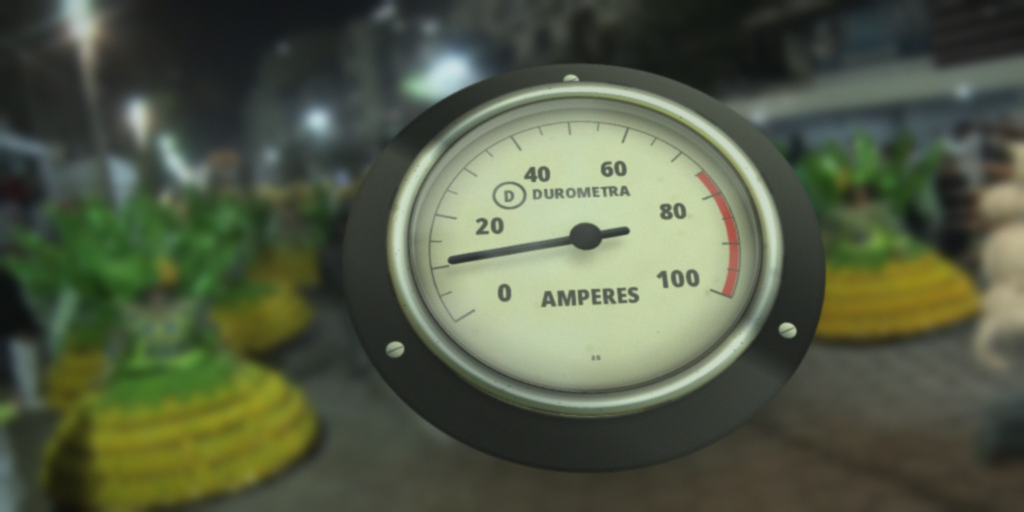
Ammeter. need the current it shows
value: 10 A
